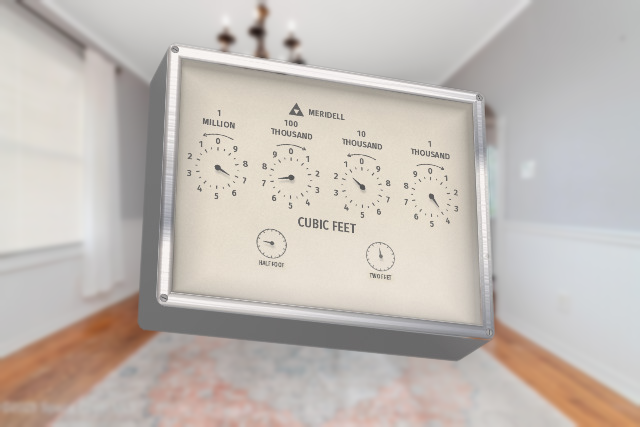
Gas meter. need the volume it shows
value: 671400 ft³
